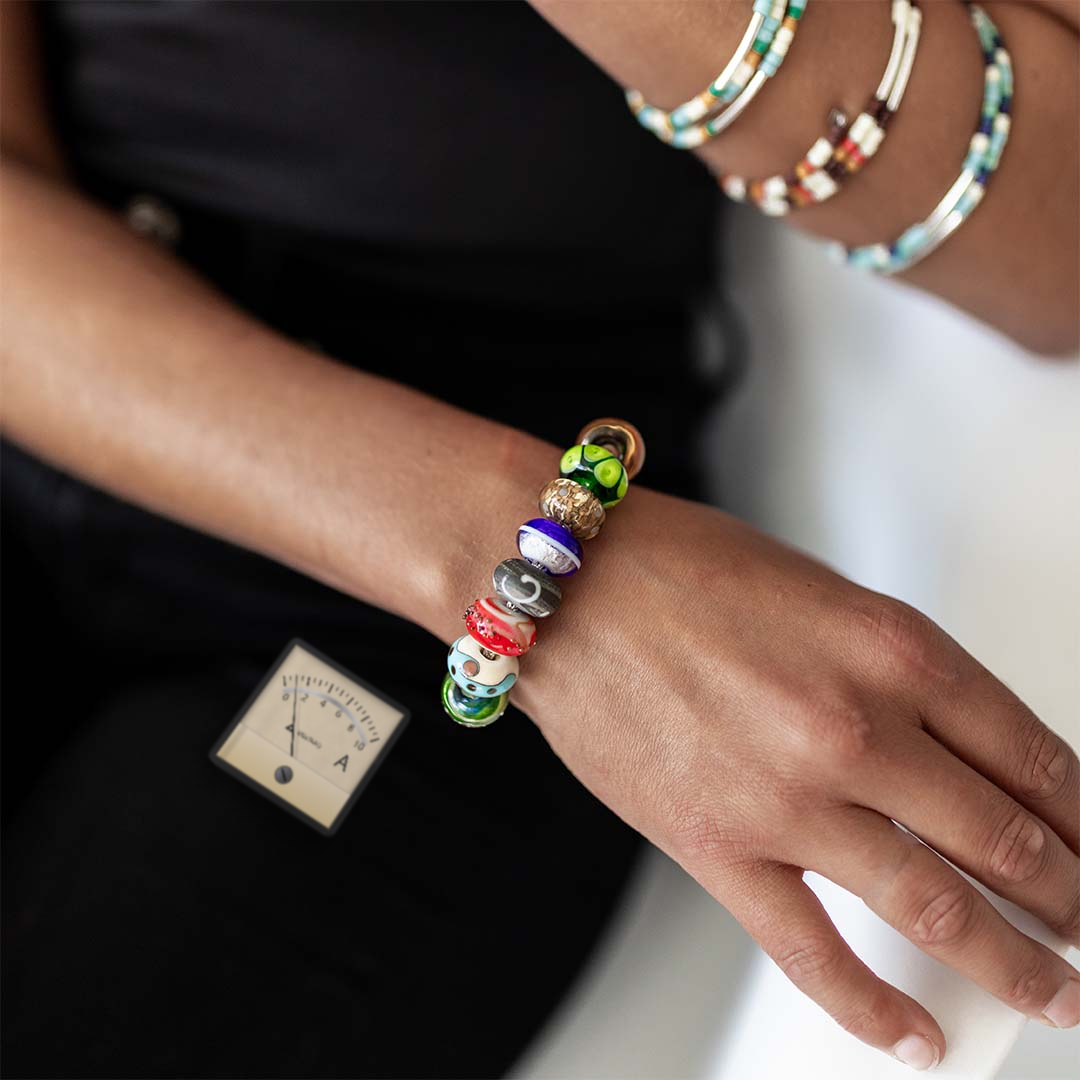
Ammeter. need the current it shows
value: 1 A
